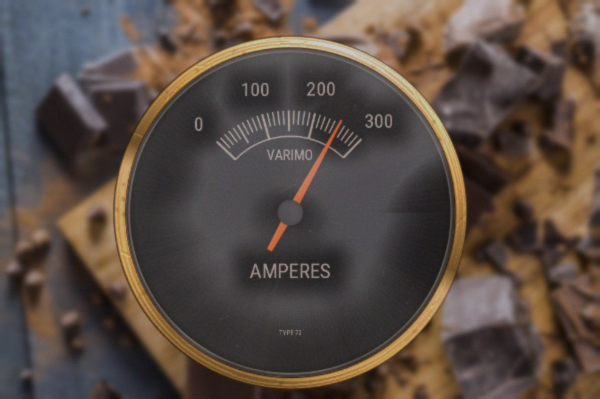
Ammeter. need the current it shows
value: 250 A
